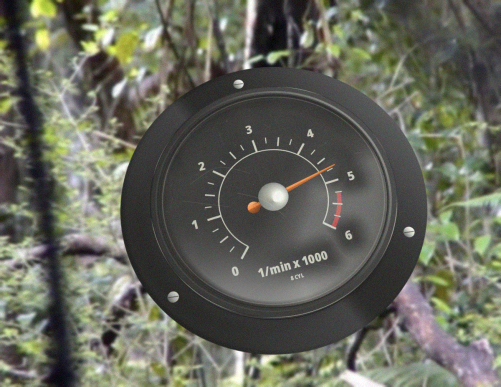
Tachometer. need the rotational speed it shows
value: 4750 rpm
